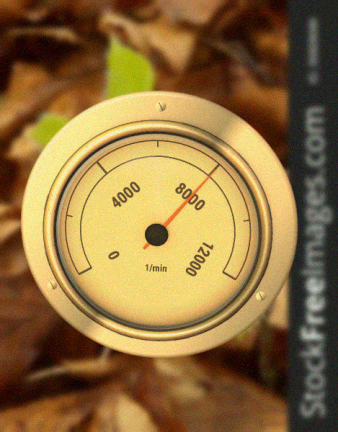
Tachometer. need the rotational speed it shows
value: 8000 rpm
